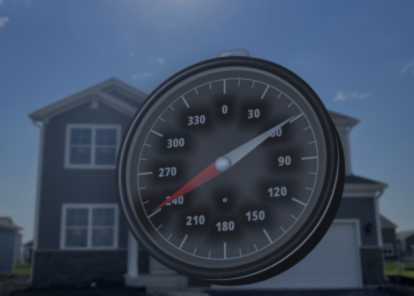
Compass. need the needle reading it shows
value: 240 °
